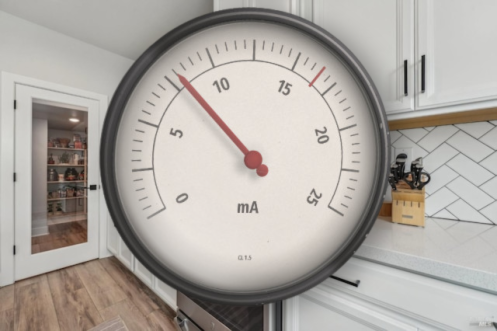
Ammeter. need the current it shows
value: 8 mA
